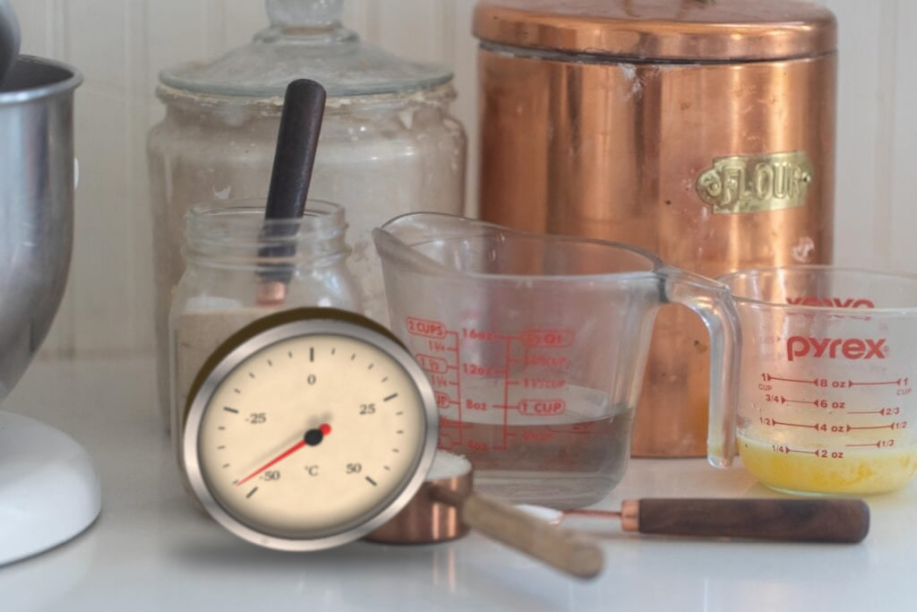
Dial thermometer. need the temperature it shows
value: -45 °C
